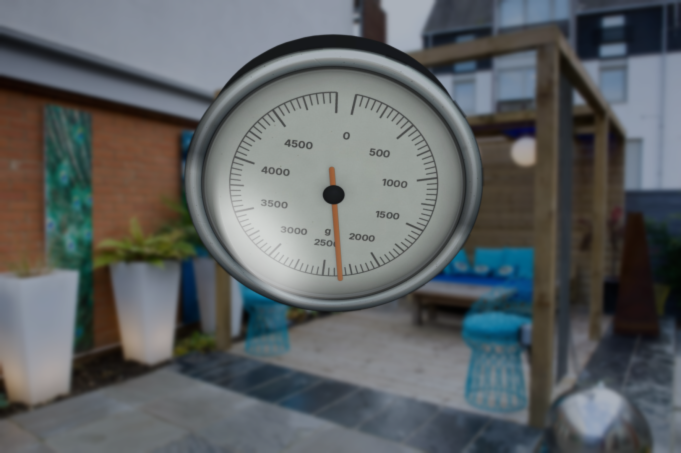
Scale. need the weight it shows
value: 2350 g
